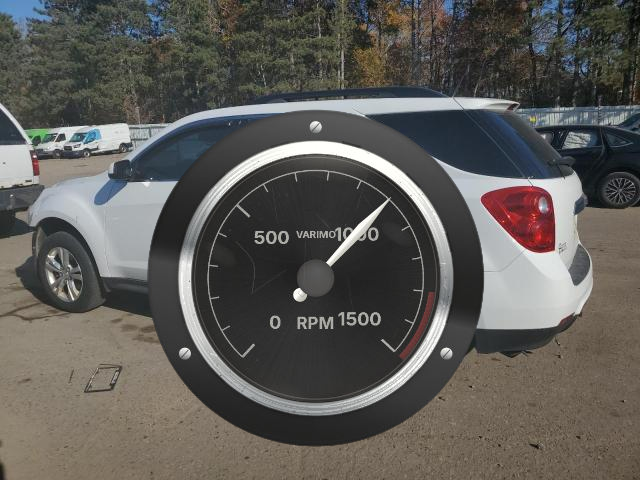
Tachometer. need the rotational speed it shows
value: 1000 rpm
